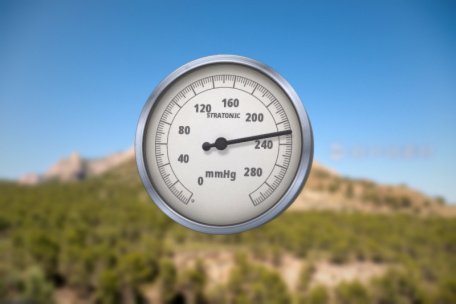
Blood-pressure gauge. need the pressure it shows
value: 230 mmHg
